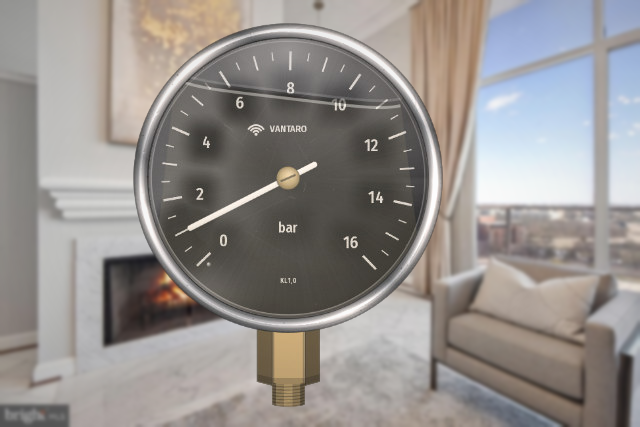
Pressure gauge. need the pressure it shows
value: 1 bar
